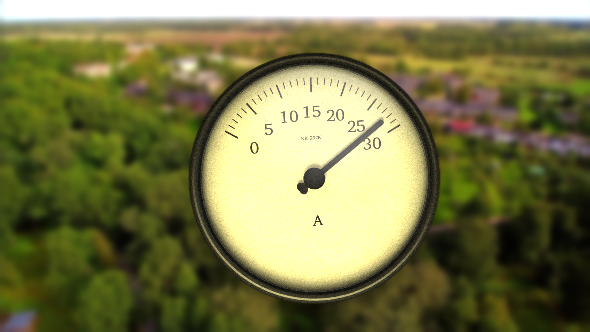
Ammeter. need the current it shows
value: 28 A
